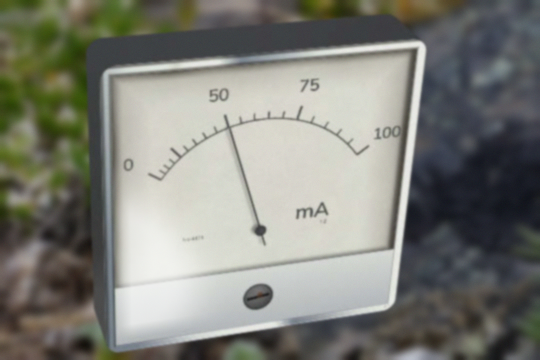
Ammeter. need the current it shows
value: 50 mA
